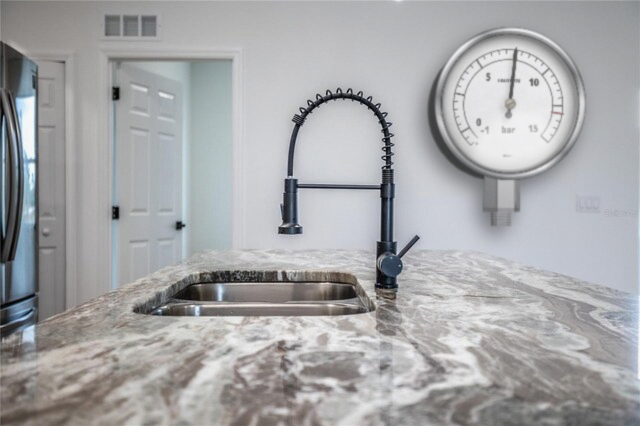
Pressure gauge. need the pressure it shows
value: 7.5 bar
